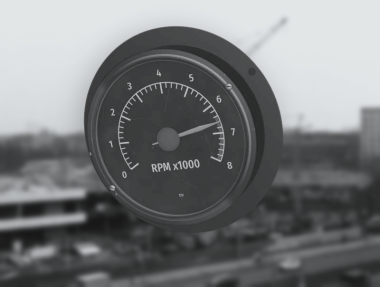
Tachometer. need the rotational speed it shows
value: 6600 rpm
